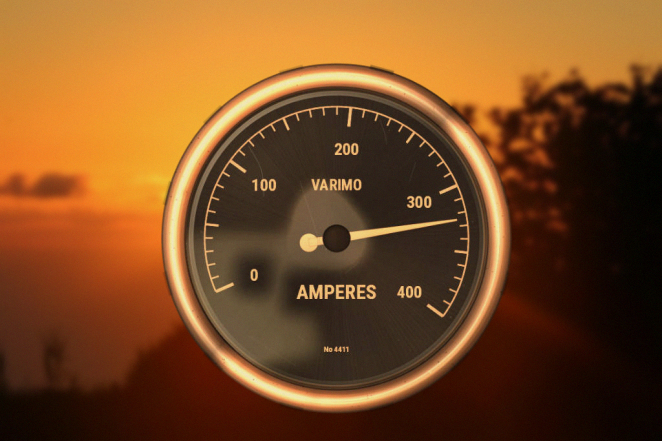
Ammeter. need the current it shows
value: 325 A
